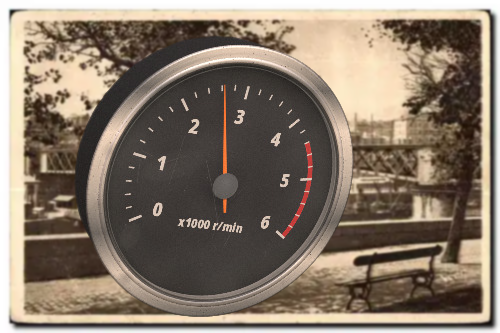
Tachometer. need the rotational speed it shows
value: 2600 rpm
